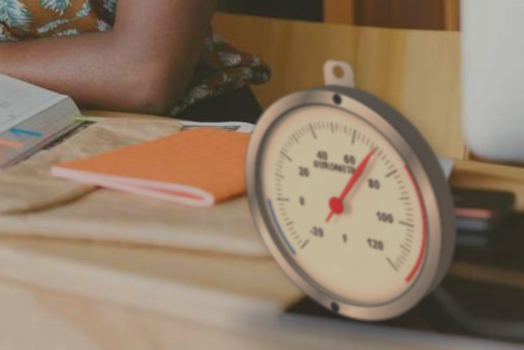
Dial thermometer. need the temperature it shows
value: 70 °F
